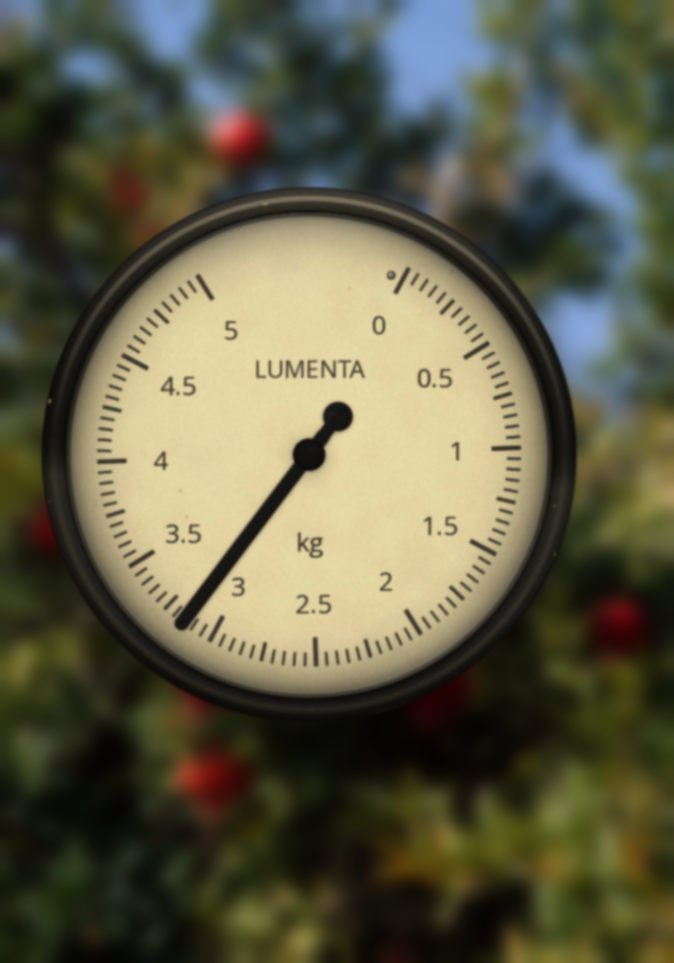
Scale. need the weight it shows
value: 3.15 kg
